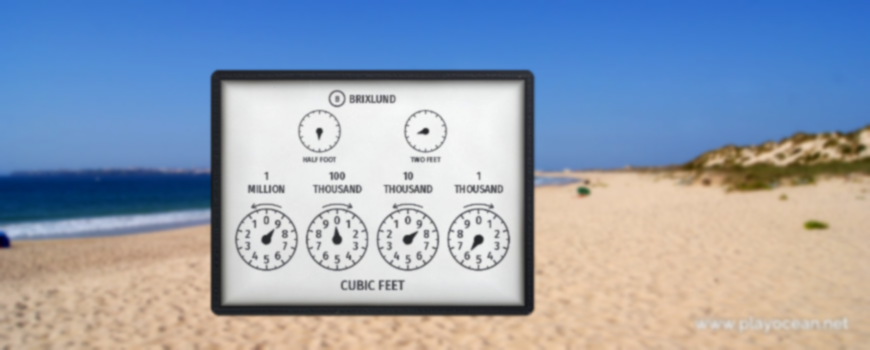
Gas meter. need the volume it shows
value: 898600 ft³
